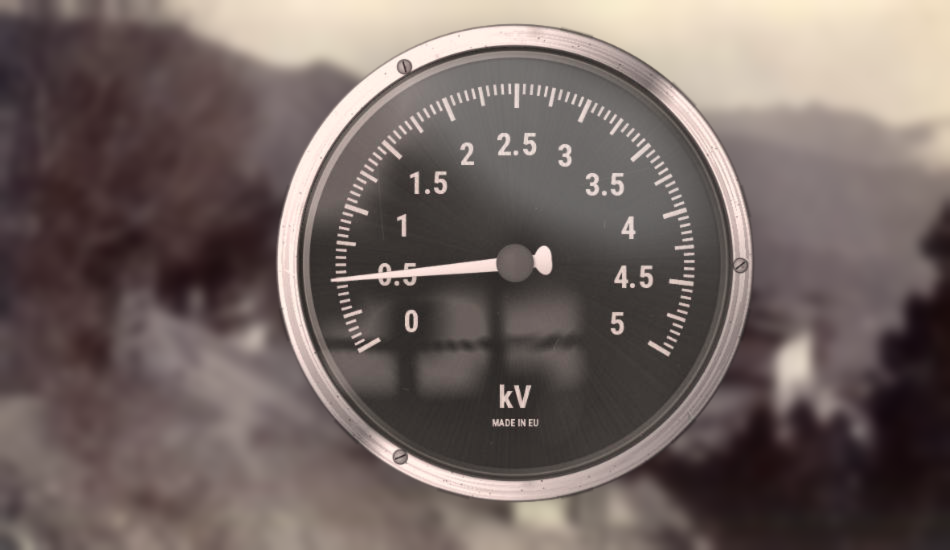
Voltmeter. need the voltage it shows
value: 0.5 kV
